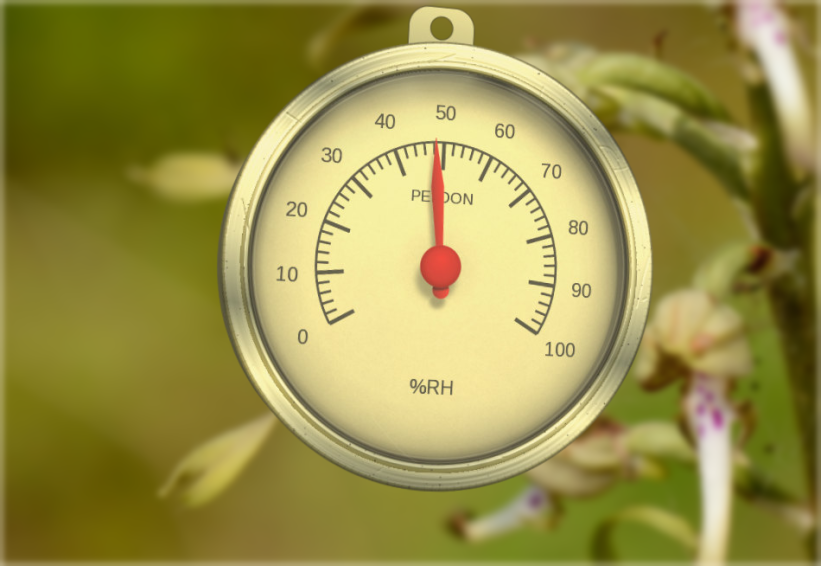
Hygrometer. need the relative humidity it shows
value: 48 %
